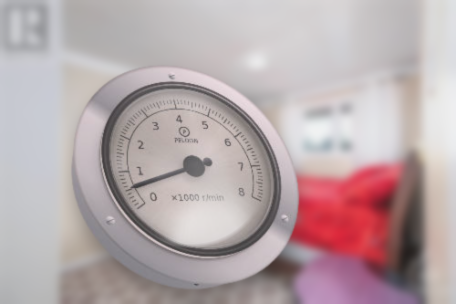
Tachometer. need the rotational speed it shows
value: 500 rpm
